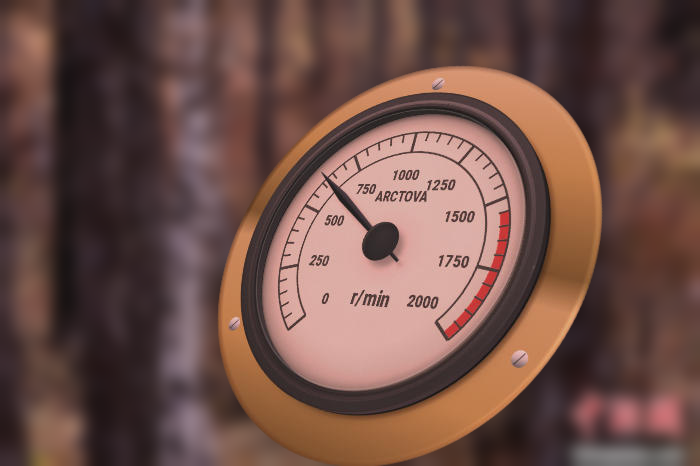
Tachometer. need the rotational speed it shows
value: 625 rpm
